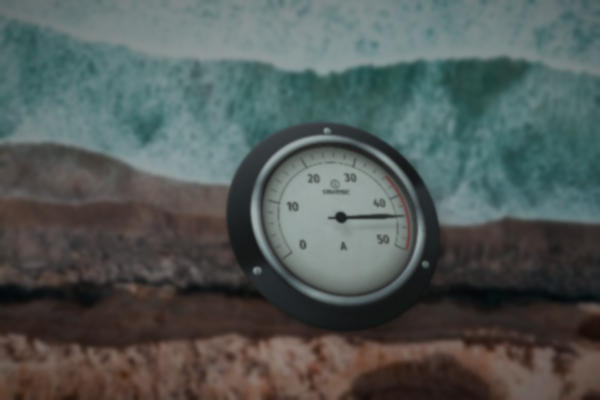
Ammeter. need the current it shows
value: 44 A
